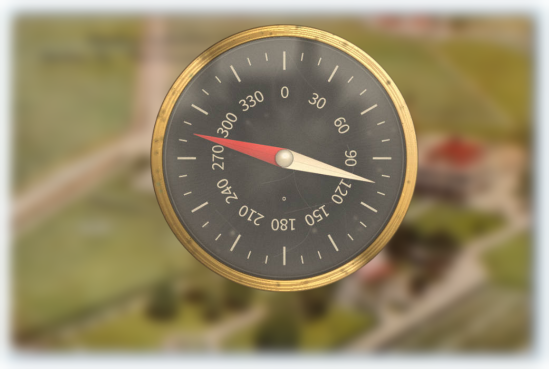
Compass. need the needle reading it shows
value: 285 °
